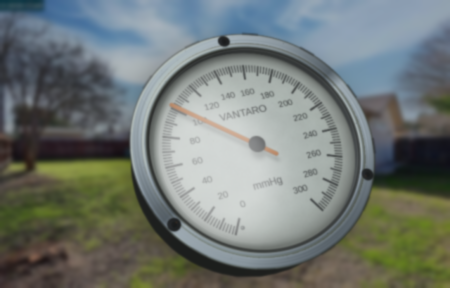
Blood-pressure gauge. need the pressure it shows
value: 100 mmHg
